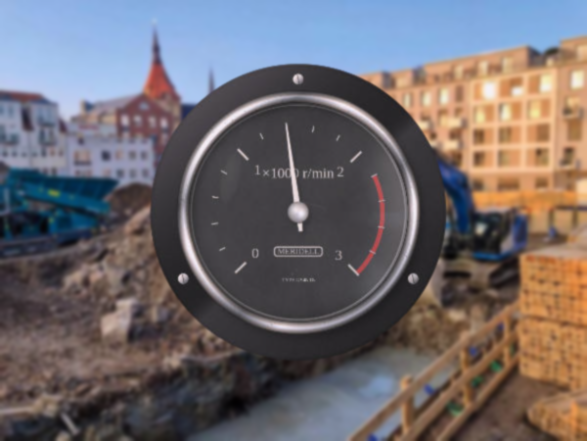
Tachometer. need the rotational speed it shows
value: 1400 rpm
